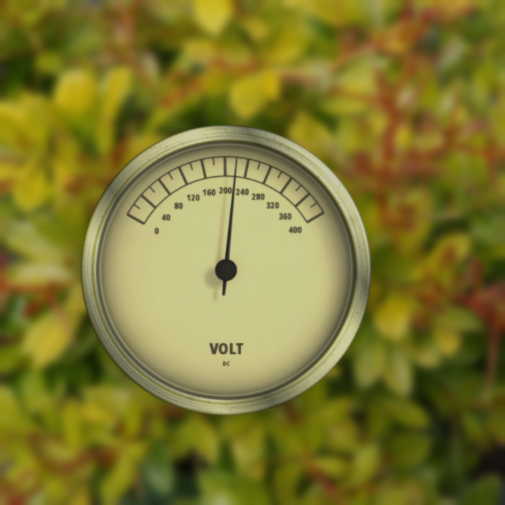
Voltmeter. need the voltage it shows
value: 220 V
